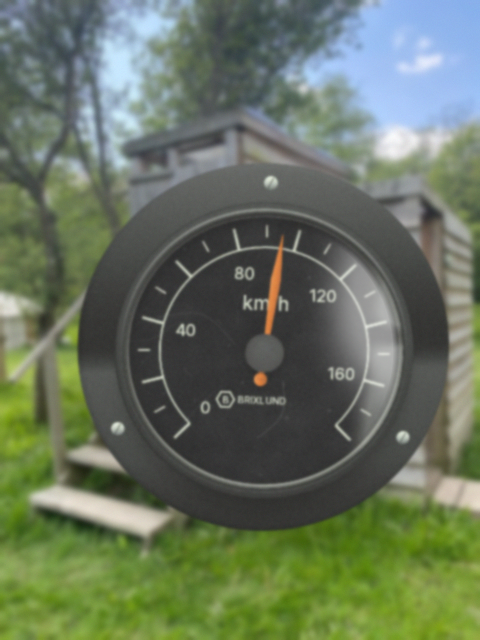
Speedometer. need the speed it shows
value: 95 km/h
